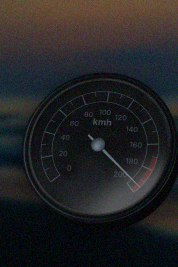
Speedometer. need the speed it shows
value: 195 km/h
